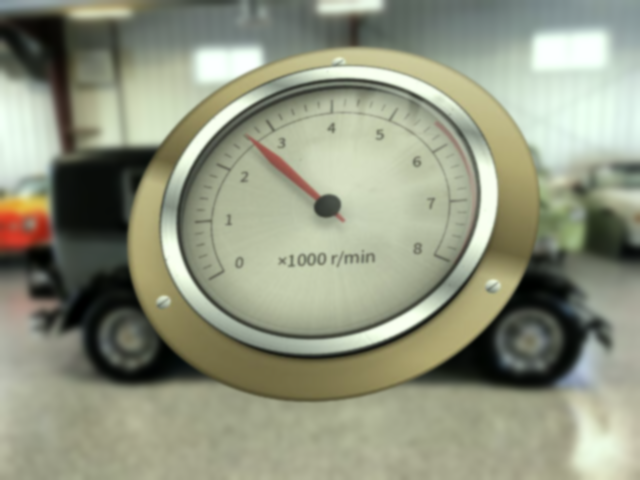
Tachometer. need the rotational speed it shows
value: 2600 rpm
